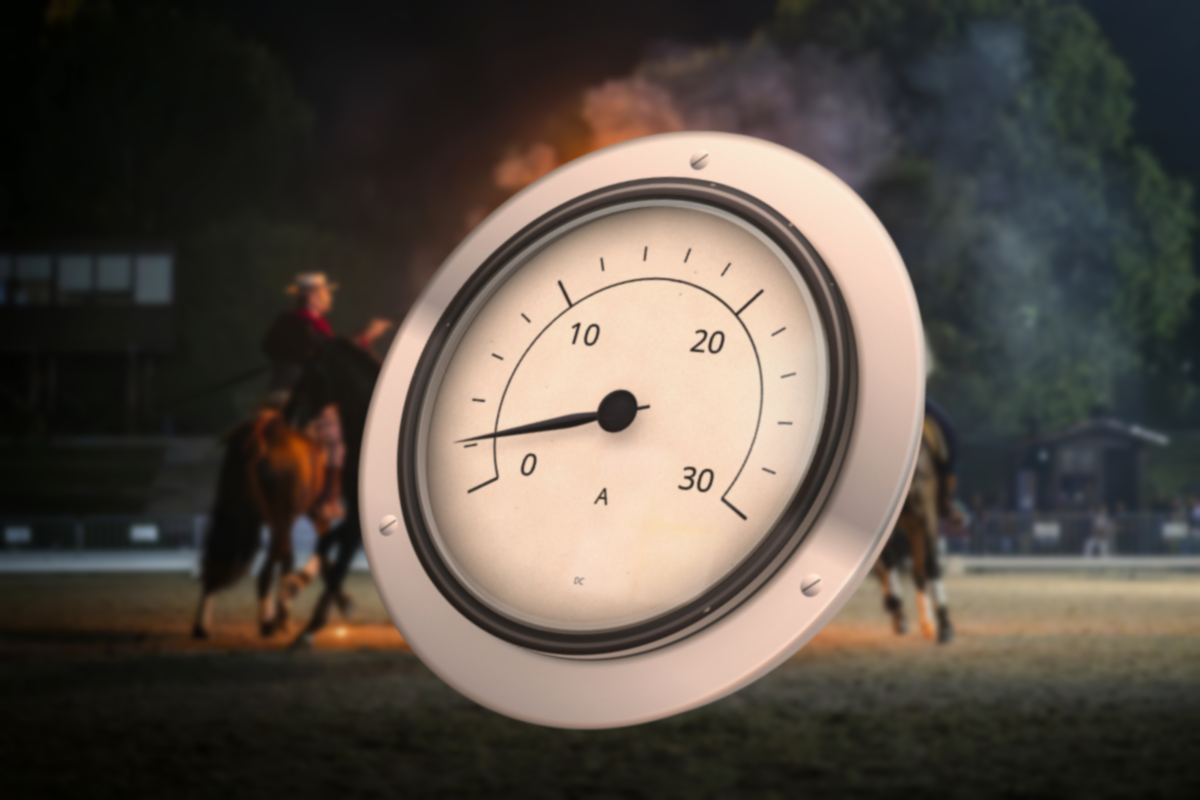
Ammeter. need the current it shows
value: 2 A
